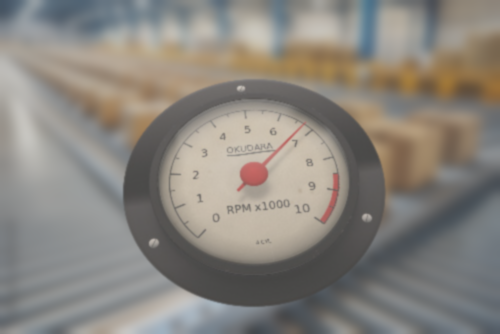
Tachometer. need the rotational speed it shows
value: 6750 rpm
